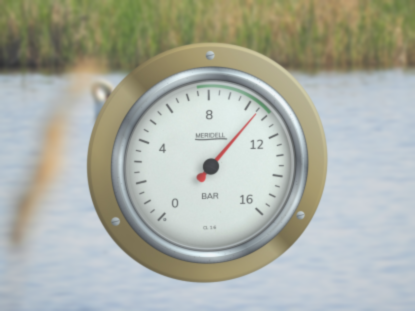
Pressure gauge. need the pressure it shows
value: 10.5 bar
